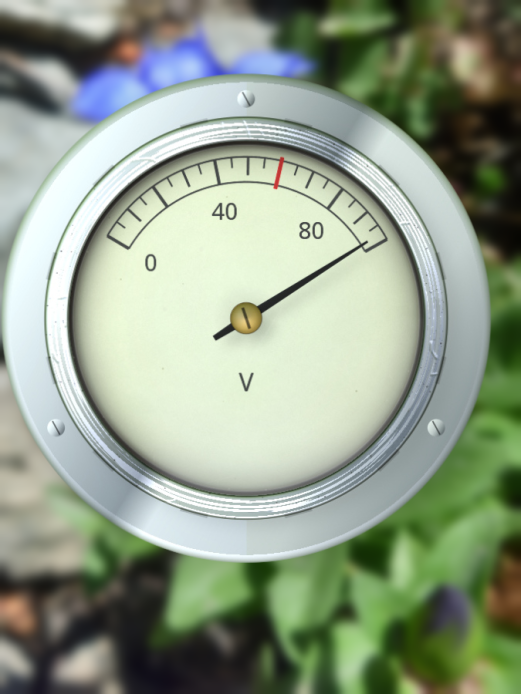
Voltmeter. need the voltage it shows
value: 97.5 V
